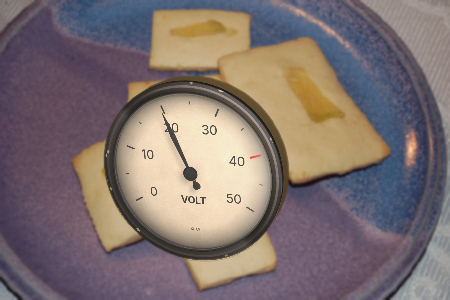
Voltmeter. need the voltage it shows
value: 20 V
